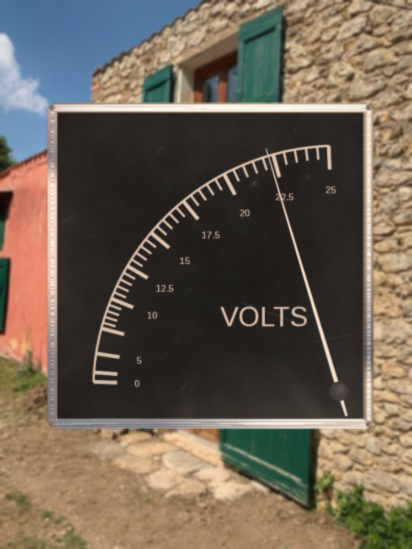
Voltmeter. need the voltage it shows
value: 22.25 V
